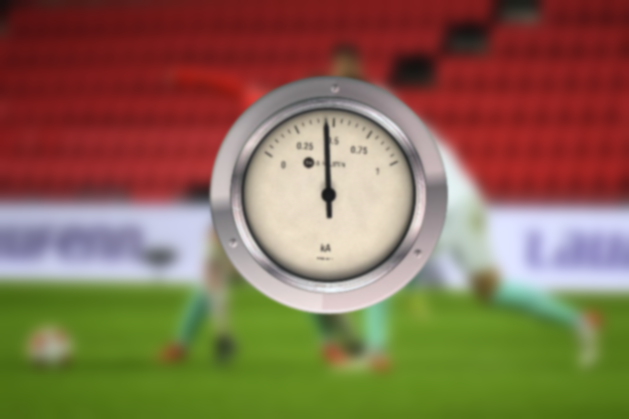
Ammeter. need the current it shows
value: 0.45 kA
